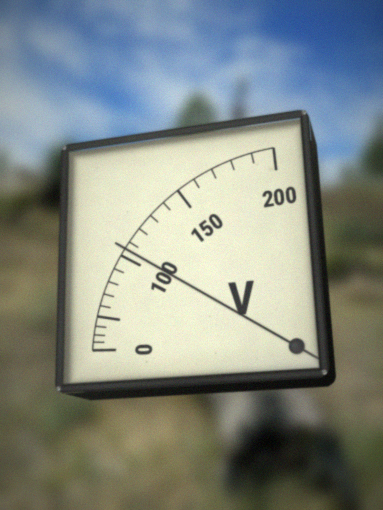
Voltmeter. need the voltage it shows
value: 105 V
